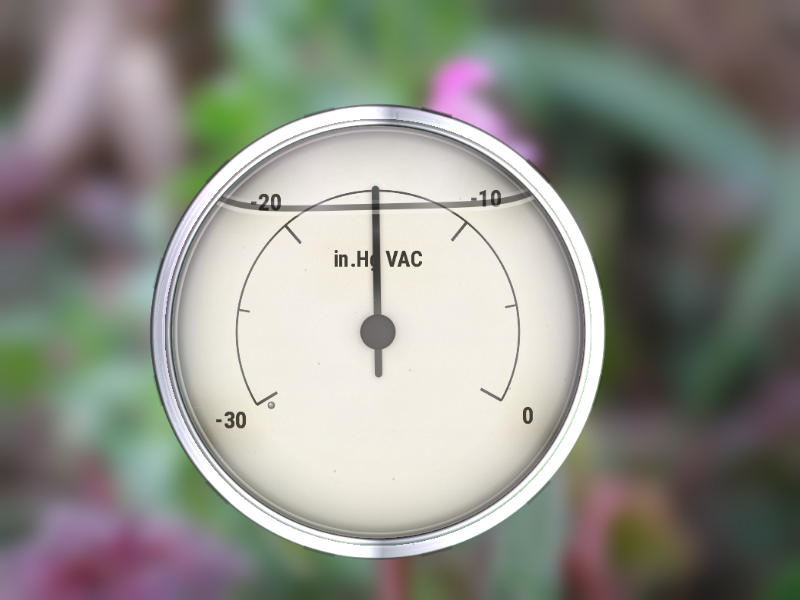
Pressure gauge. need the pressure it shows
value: -15 inHg
